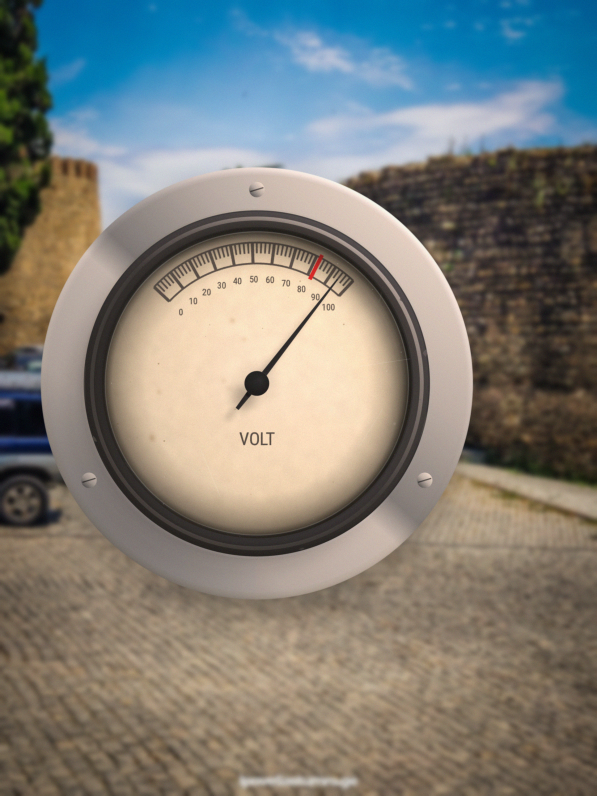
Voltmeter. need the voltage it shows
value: 94 V
